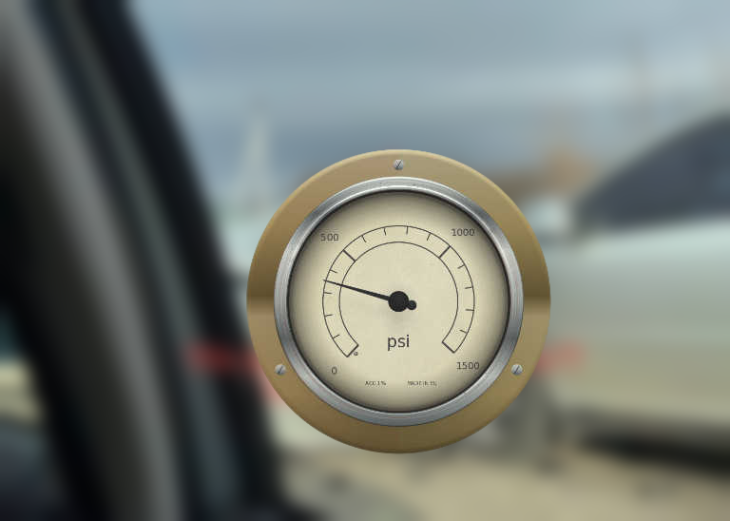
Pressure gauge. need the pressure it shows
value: 350 psi
